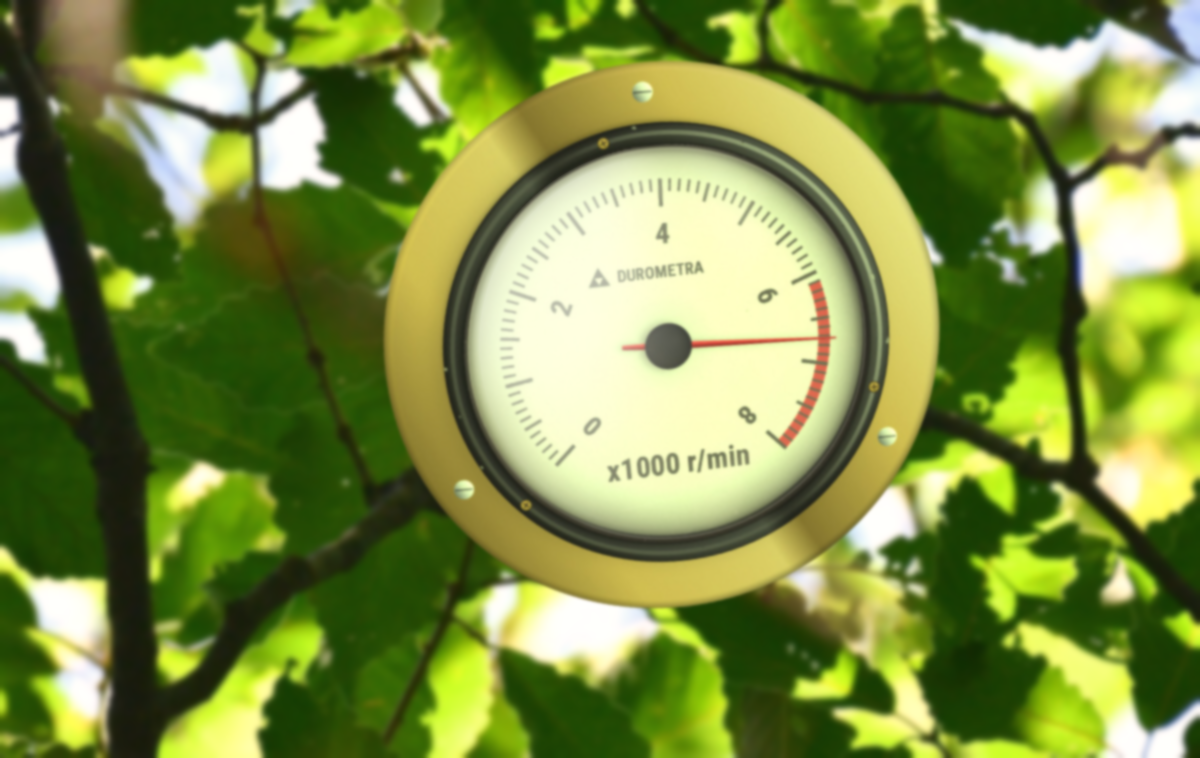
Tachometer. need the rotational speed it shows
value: 6700 rpm
